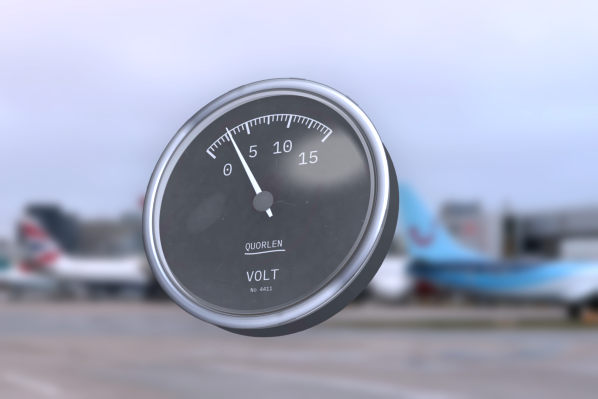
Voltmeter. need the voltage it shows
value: 3 V
